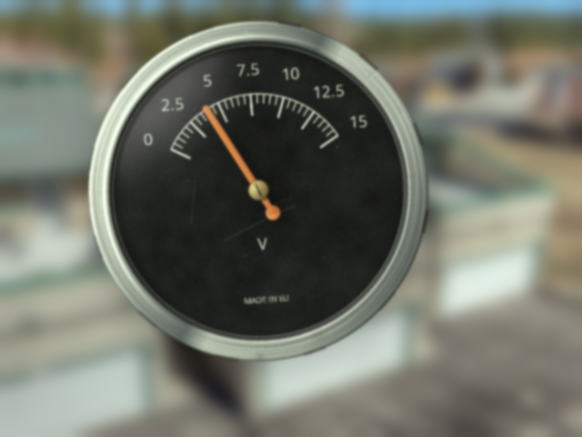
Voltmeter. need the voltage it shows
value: 4 V
